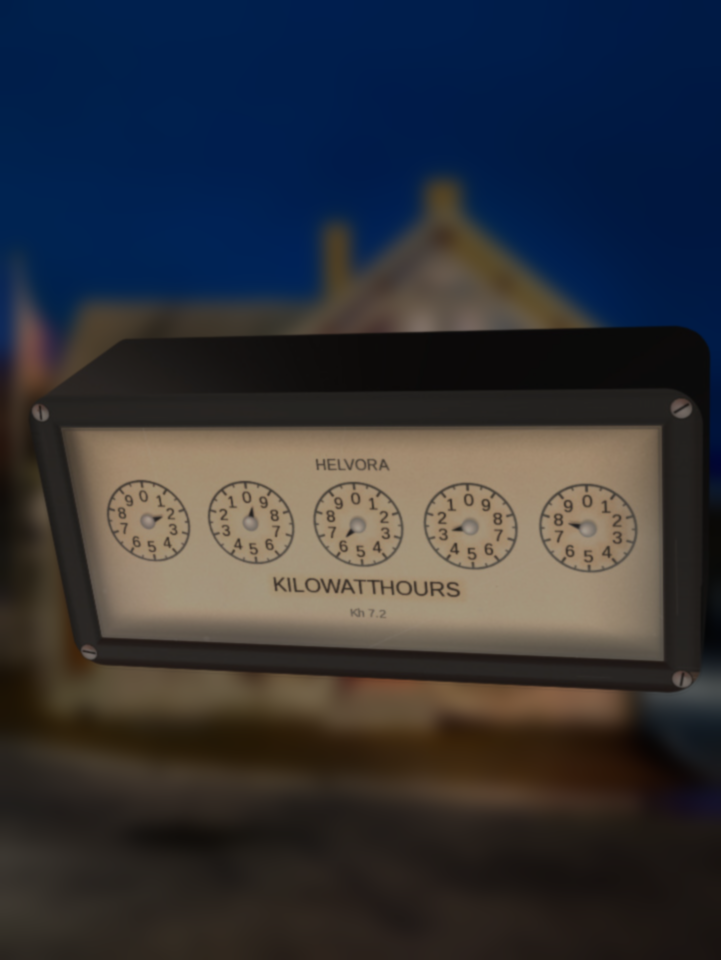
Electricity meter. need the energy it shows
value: 19628 kWh
